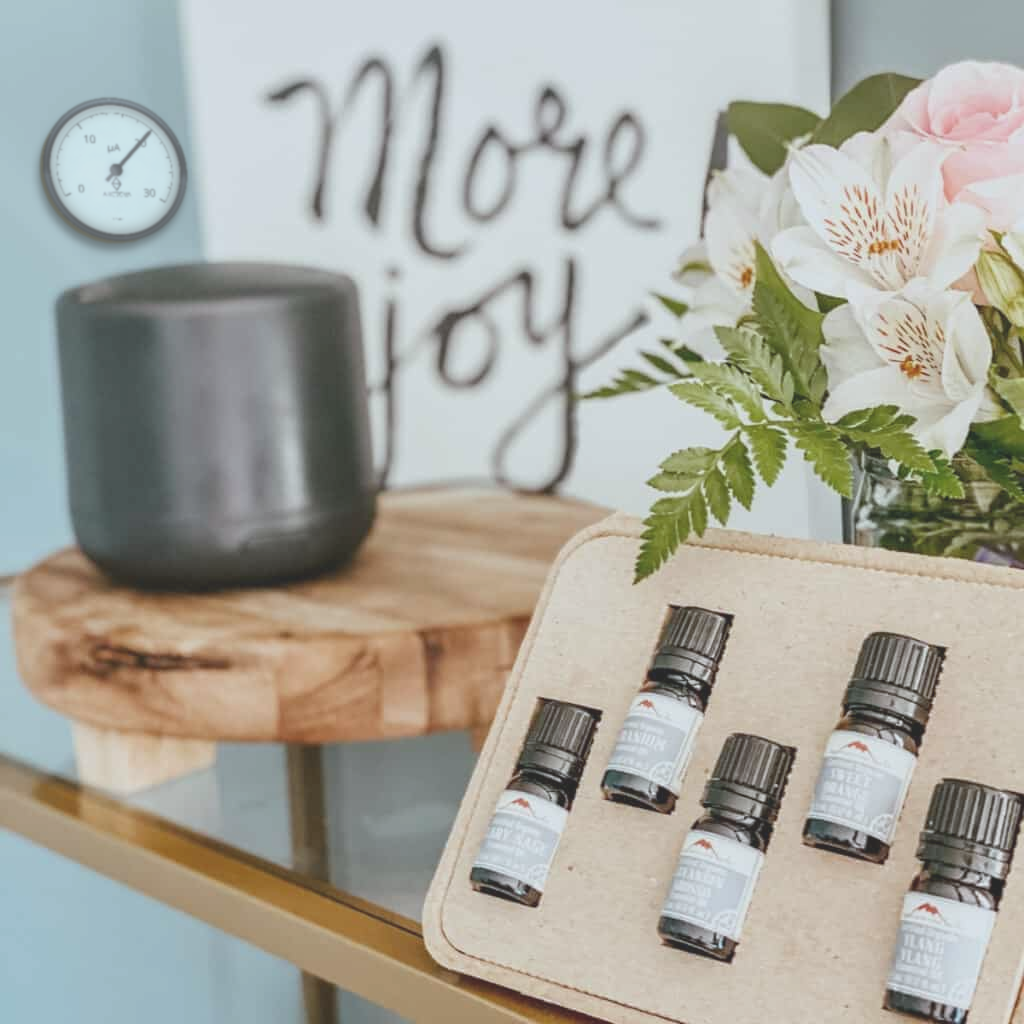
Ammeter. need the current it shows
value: 20 µA
